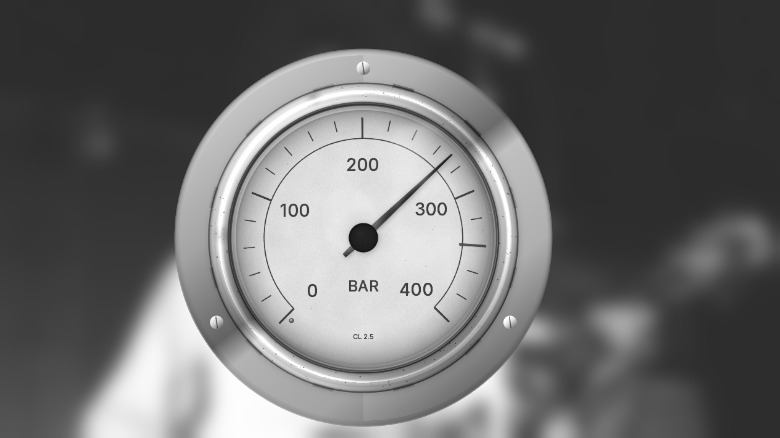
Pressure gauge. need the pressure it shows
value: 270 bar
